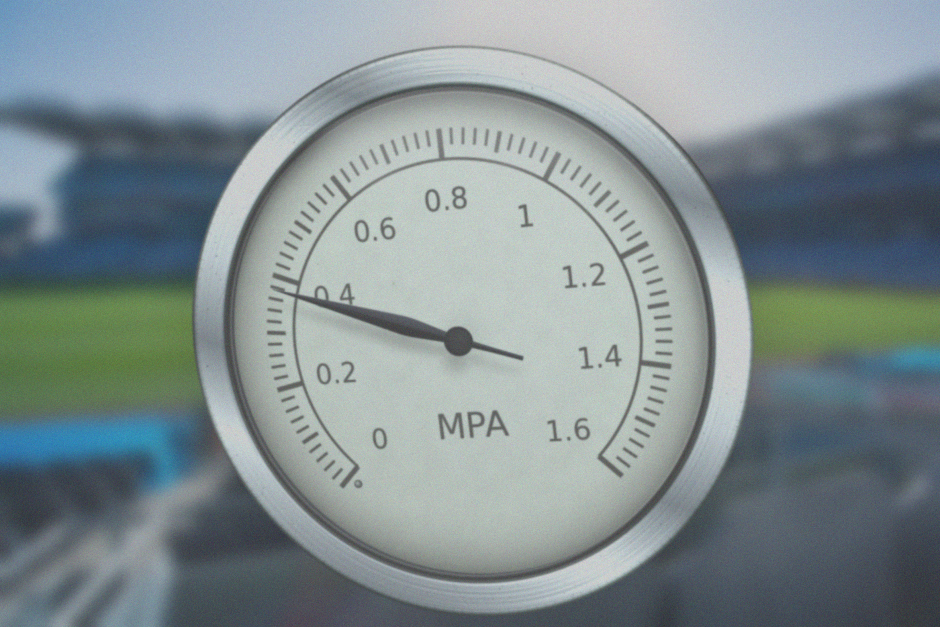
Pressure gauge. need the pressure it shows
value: 0.38 MPa
